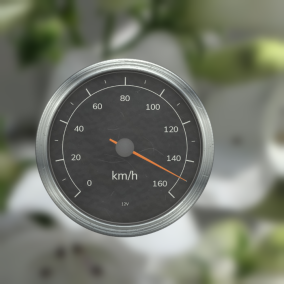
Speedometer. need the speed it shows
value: 150 km/h
